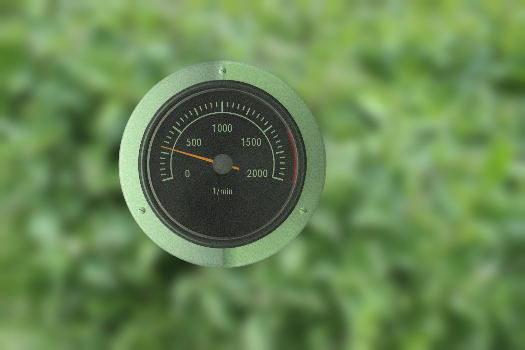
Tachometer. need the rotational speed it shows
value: 300 rpm
